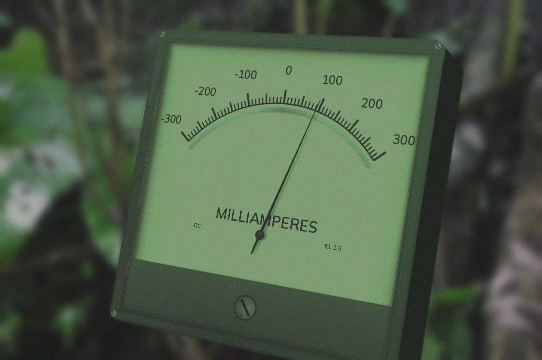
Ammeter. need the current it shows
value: 100 mA
